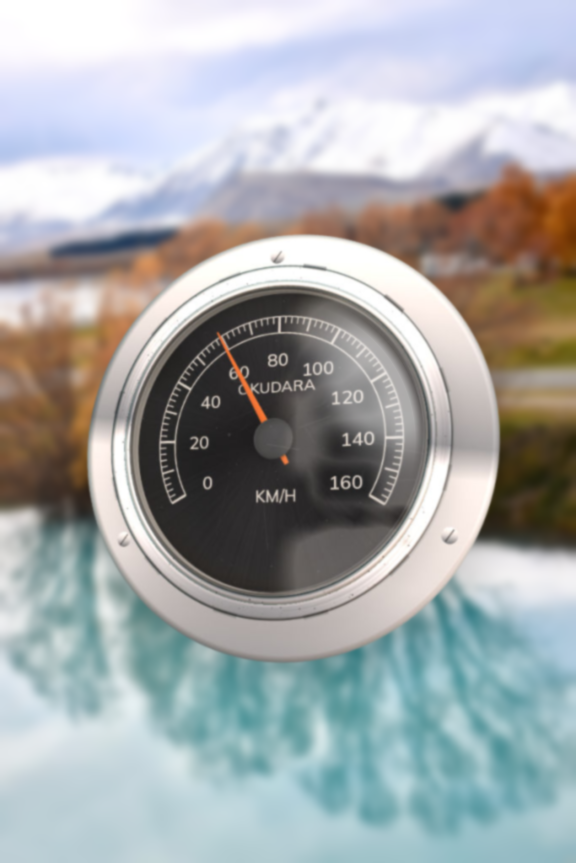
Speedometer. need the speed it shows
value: 60 km/h
